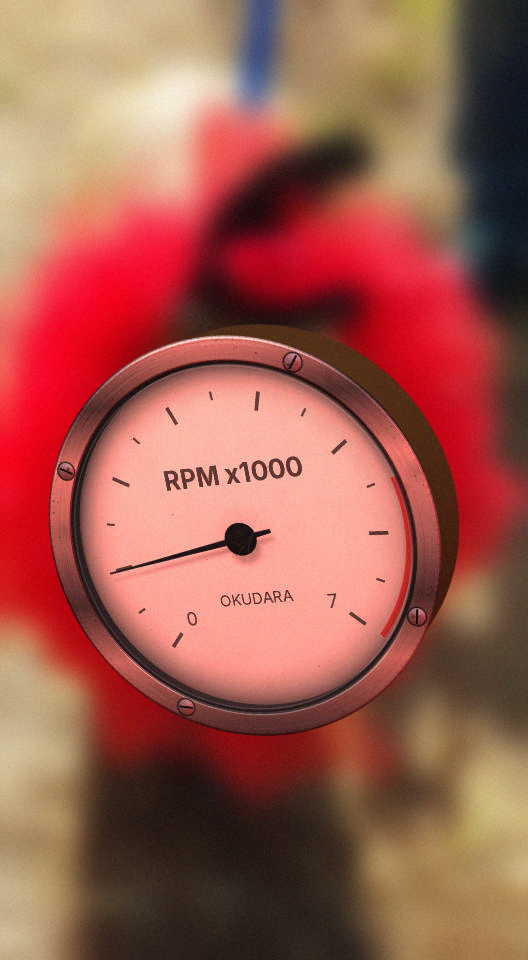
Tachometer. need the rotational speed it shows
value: 1000 rpm
